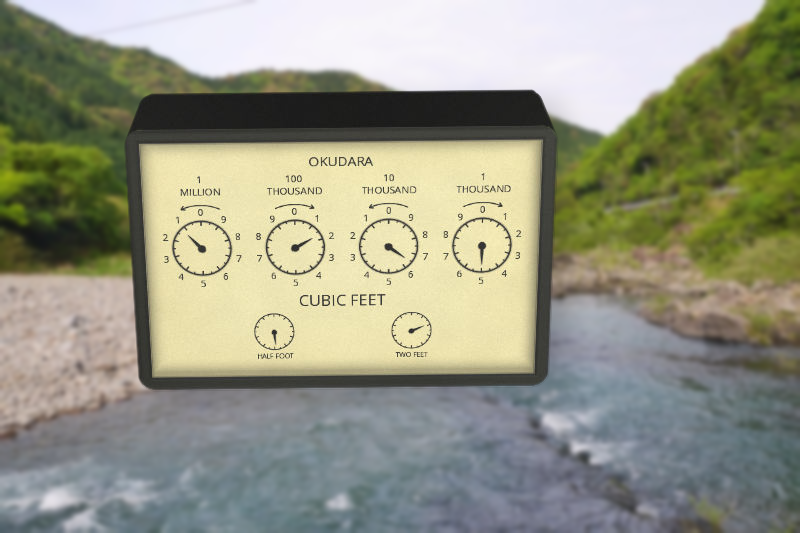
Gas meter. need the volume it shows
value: 116500 ft³
